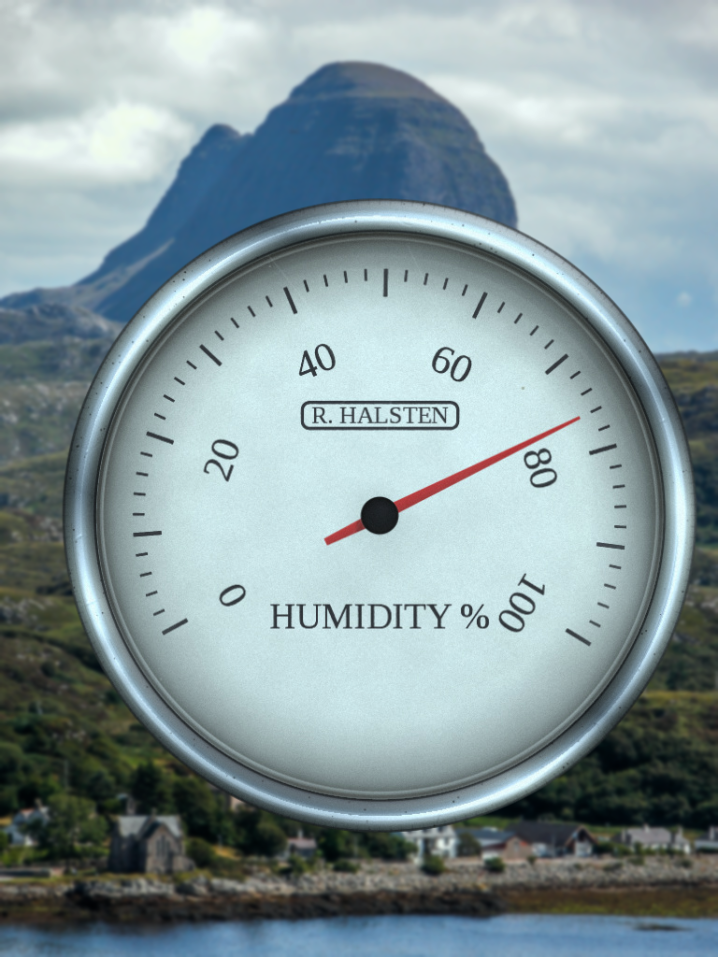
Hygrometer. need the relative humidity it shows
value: 76 %
